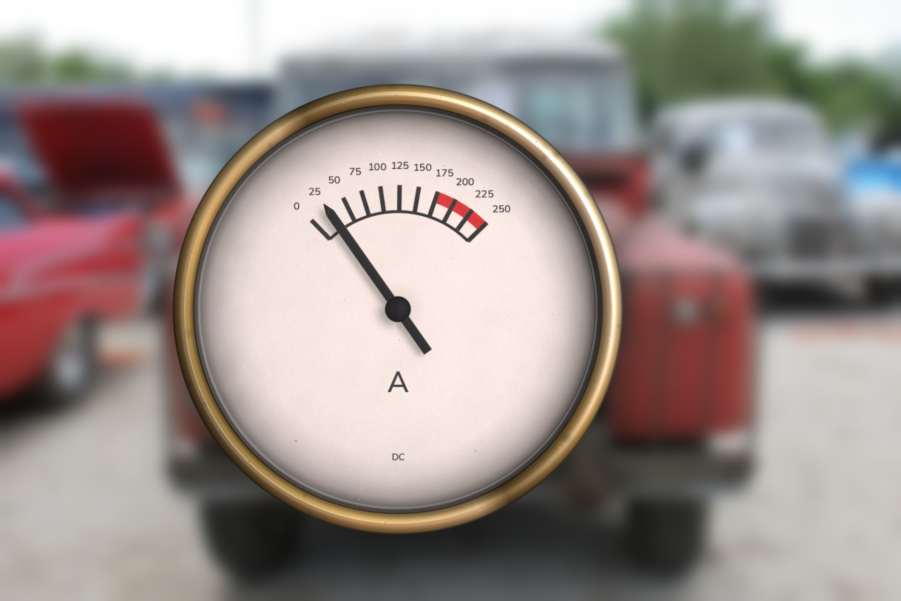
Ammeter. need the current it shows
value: 25 A
